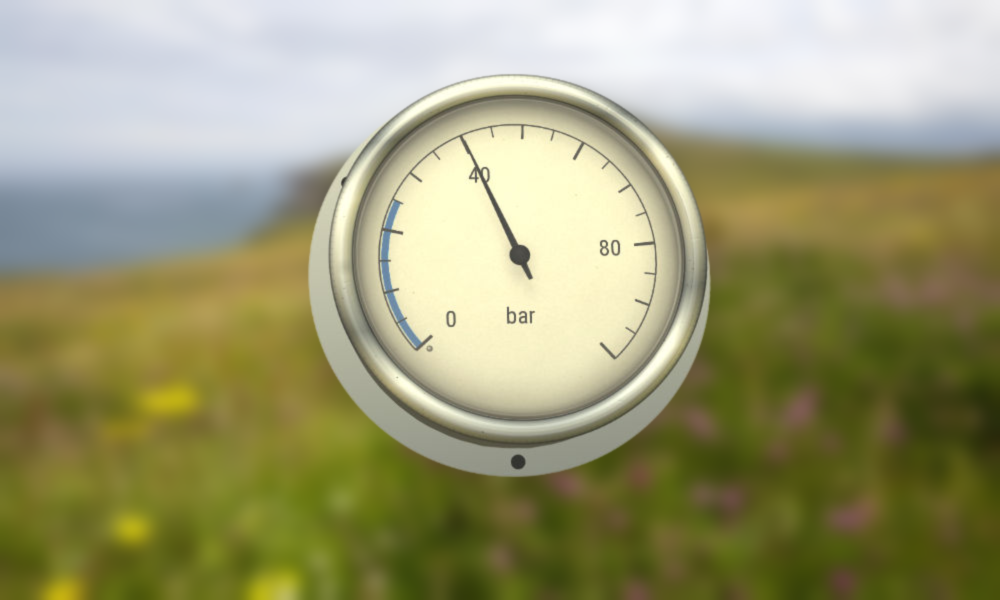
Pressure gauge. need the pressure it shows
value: 40 bar
